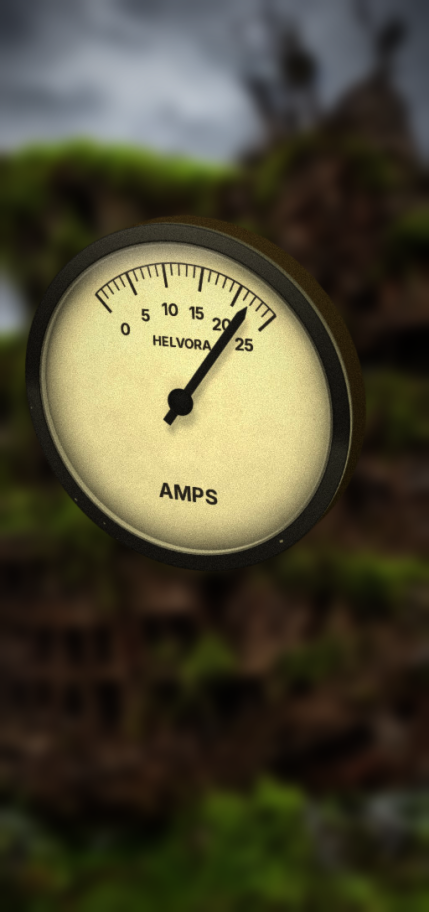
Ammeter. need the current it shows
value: 22 A
